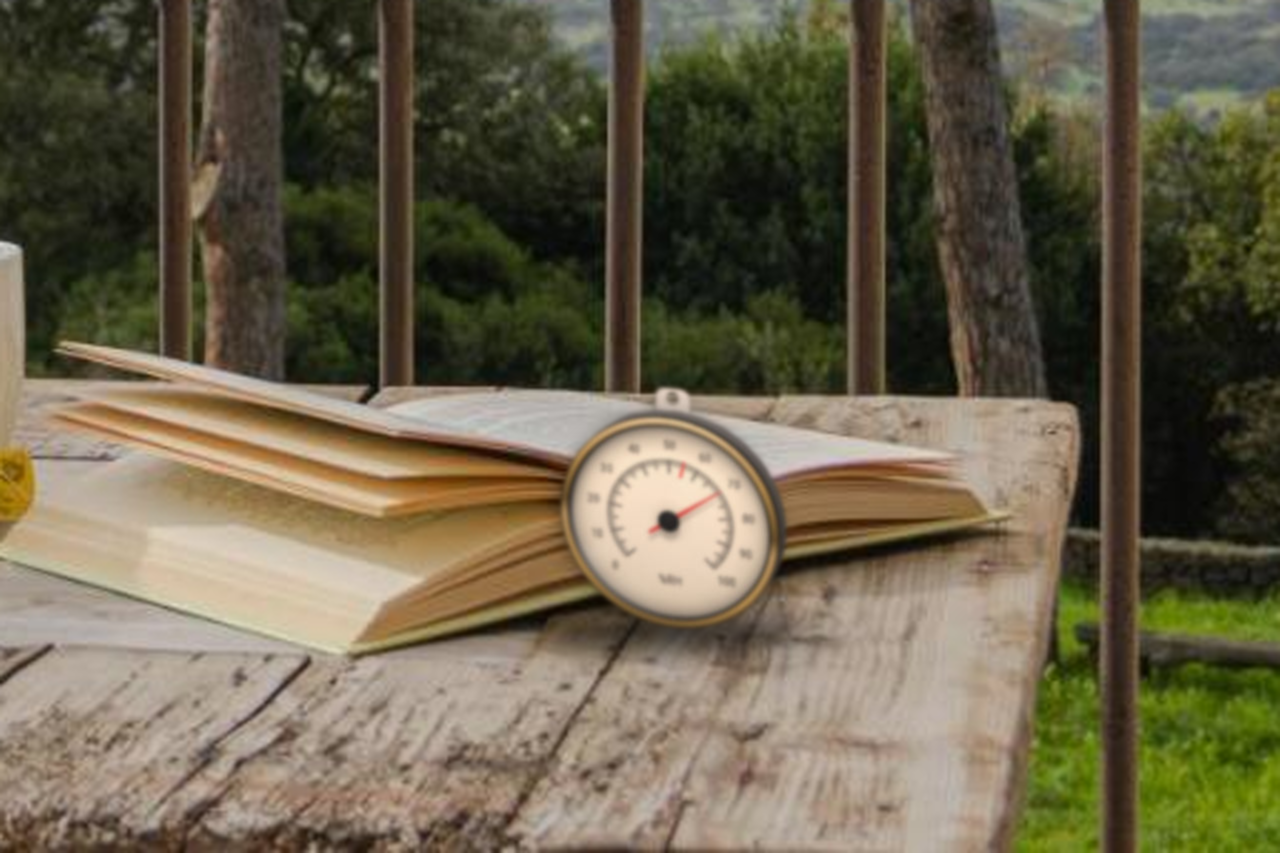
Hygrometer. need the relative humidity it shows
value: 70 %
